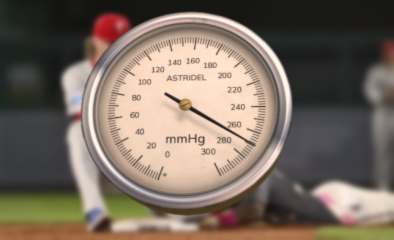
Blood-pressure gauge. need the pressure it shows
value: 270 mmHg
